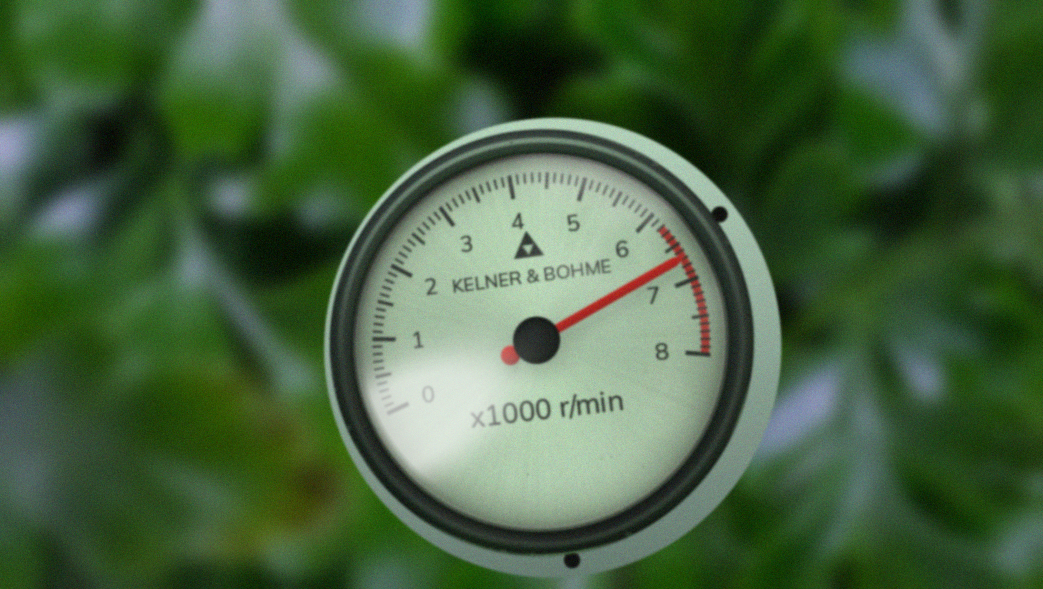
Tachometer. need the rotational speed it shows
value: 6700 rpm
